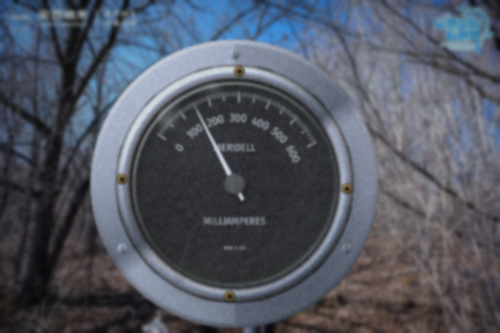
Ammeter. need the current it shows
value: 150 mA
